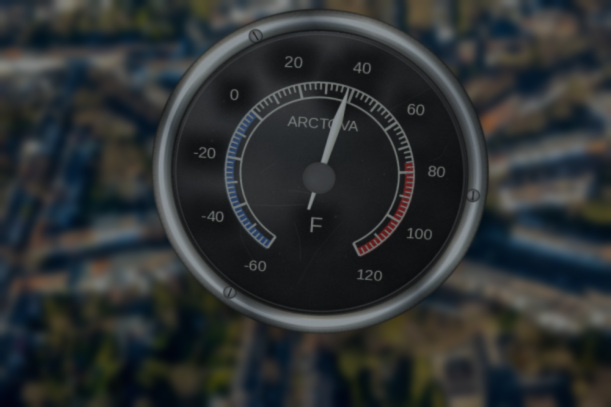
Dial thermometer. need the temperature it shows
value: 38 °F
